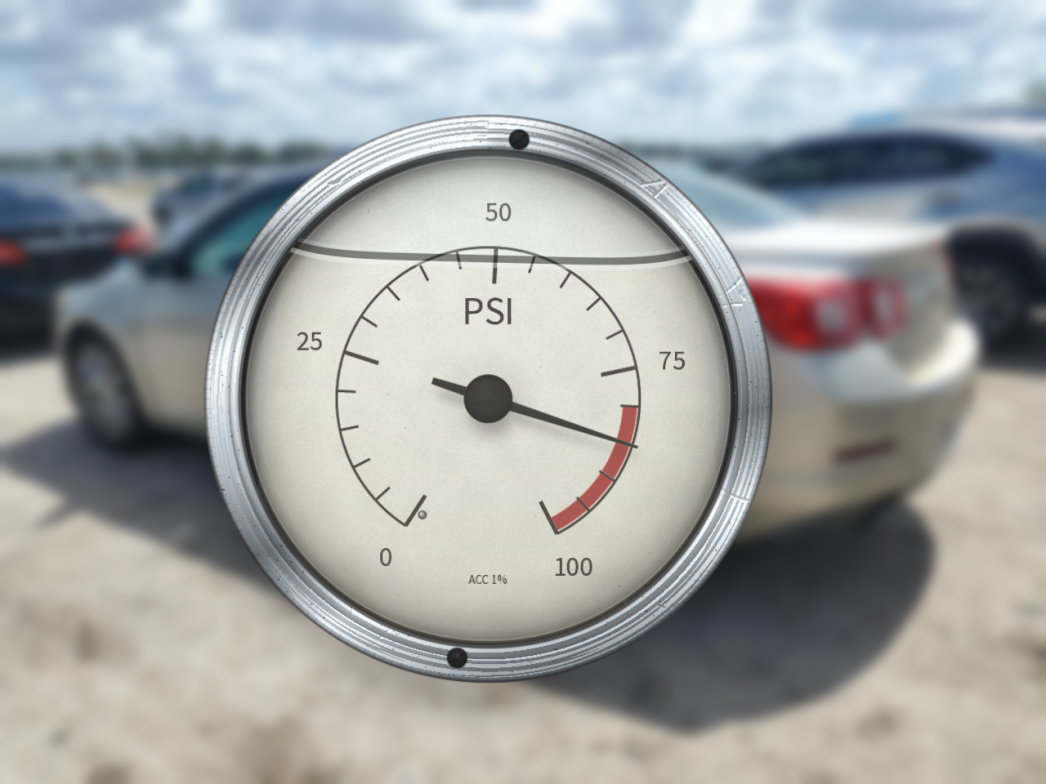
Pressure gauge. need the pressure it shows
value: 85 psi
